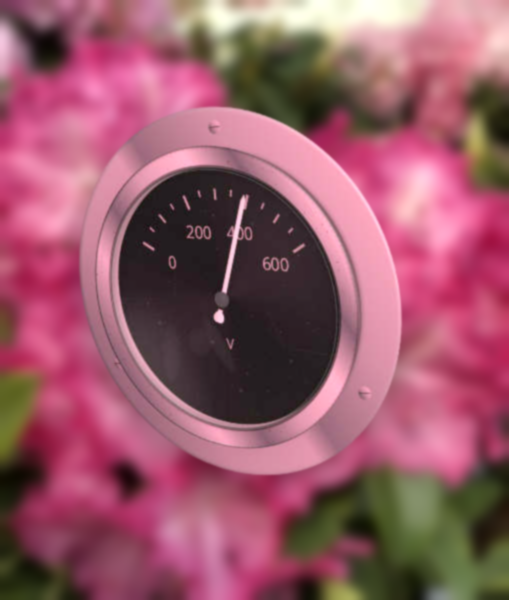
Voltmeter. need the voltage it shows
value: 400 V
